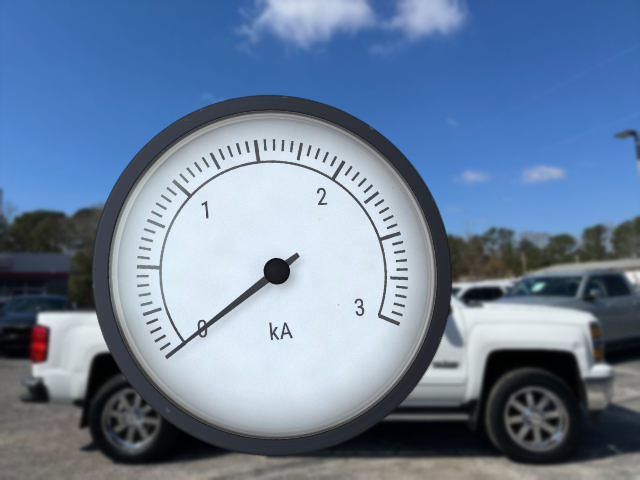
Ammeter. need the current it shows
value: 0 kA
